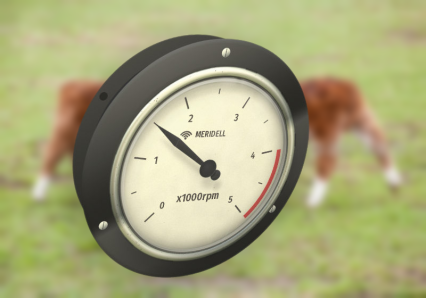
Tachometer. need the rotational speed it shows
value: 1500 rpm
